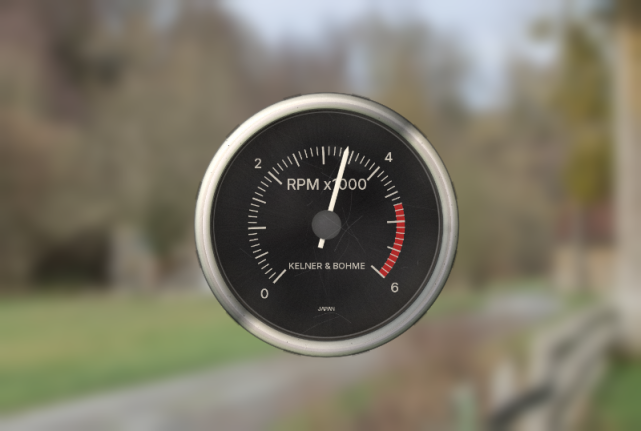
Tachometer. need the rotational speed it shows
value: 3400 rpm
